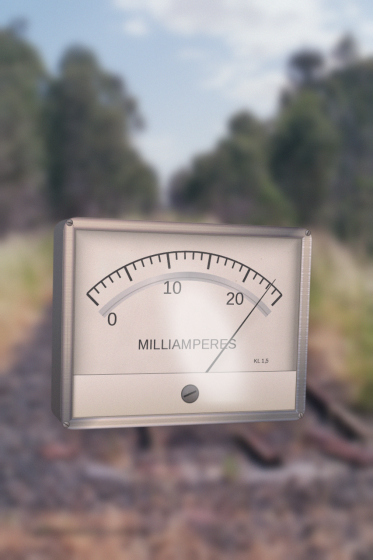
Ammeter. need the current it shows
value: 23 mA
